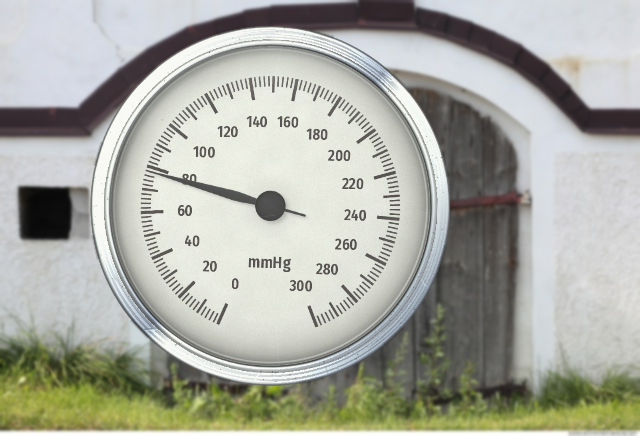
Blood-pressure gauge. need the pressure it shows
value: 78 mmHg
